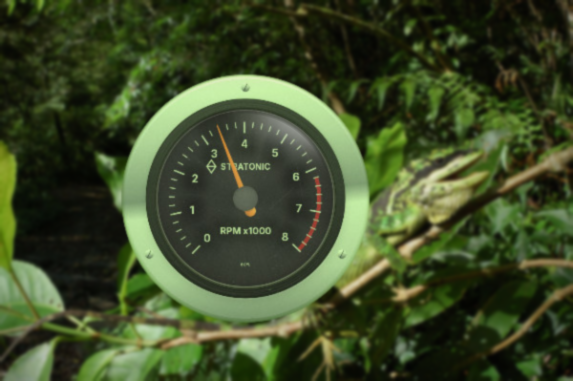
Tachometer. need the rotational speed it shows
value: 3400 rpm
